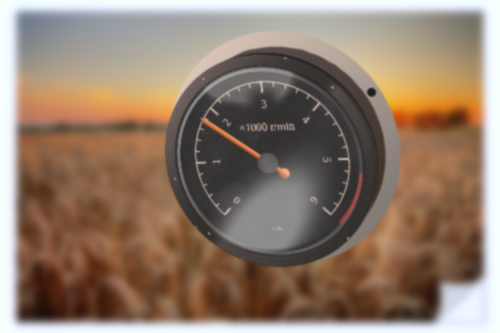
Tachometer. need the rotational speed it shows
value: 1800 rpm
